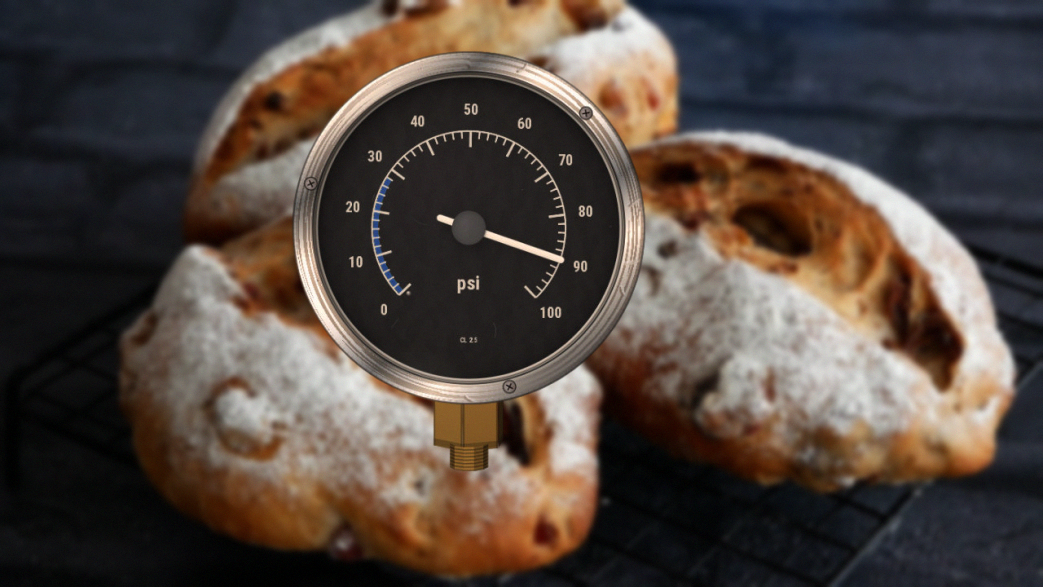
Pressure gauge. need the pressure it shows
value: 90 psi
